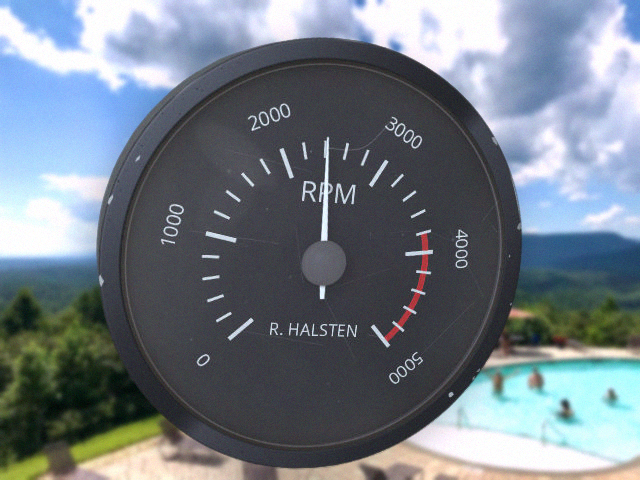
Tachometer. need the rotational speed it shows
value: 2400 rpm
